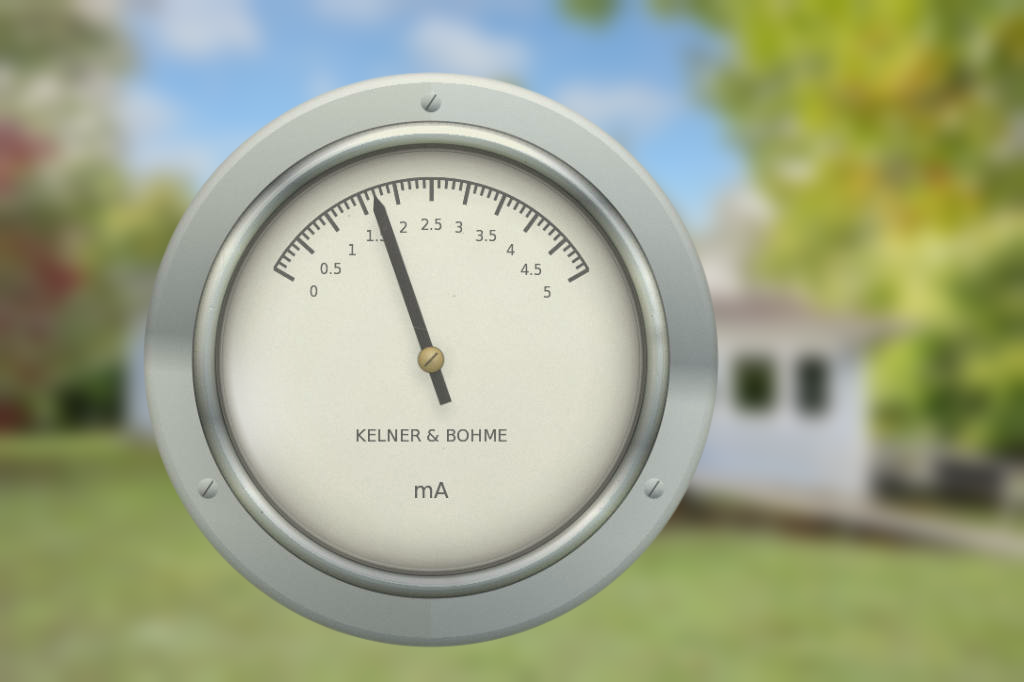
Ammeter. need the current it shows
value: 1.7 mA
